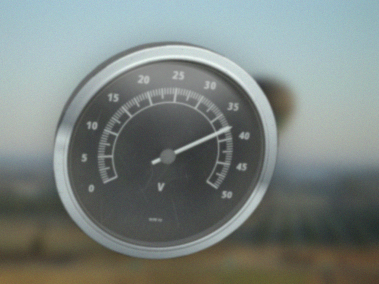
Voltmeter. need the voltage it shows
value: 37.5 V
